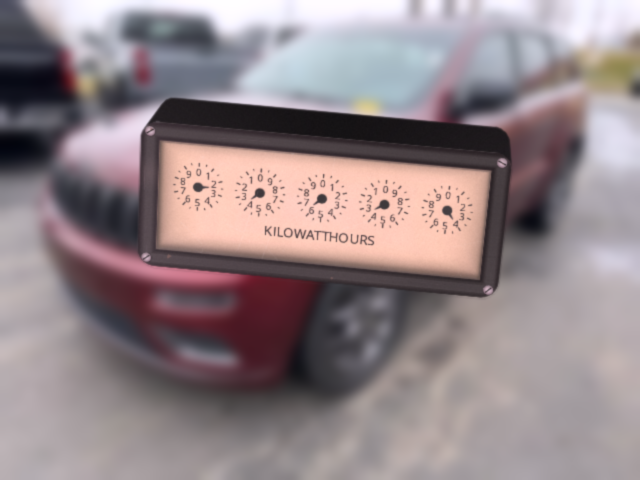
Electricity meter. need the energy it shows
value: 23634 kWh
